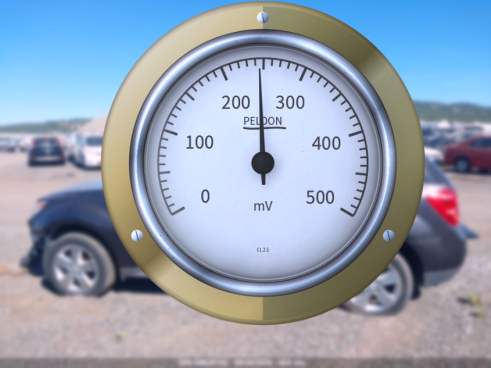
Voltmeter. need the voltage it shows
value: 245 mV
